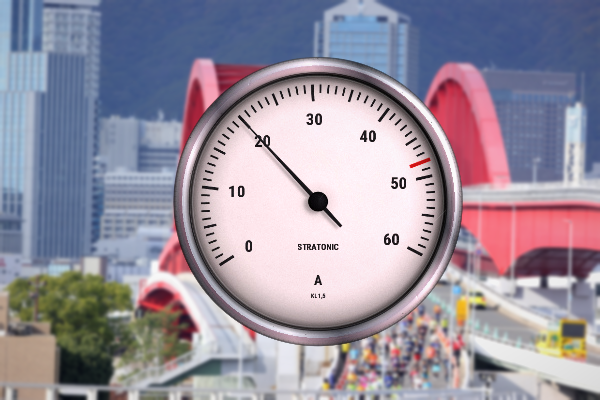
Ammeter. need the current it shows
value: 20 A
